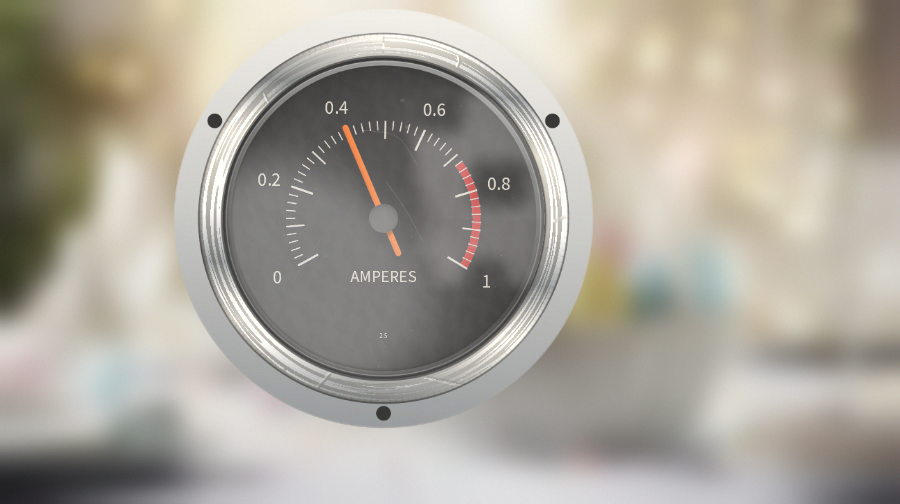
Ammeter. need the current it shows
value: 0.4 A
